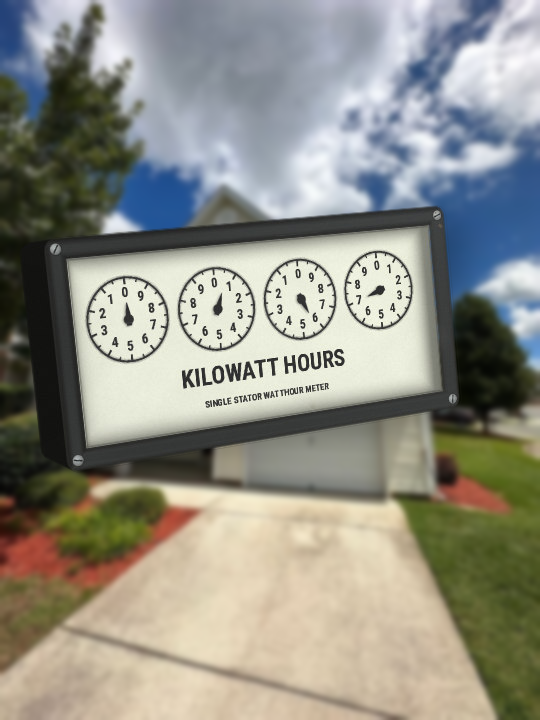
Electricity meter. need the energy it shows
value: 57 kWh
